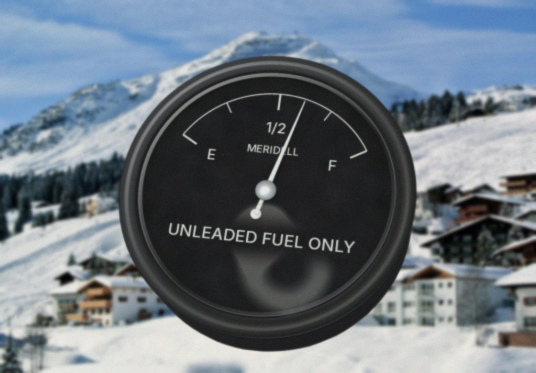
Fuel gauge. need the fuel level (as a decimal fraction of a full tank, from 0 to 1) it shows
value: 0.625
